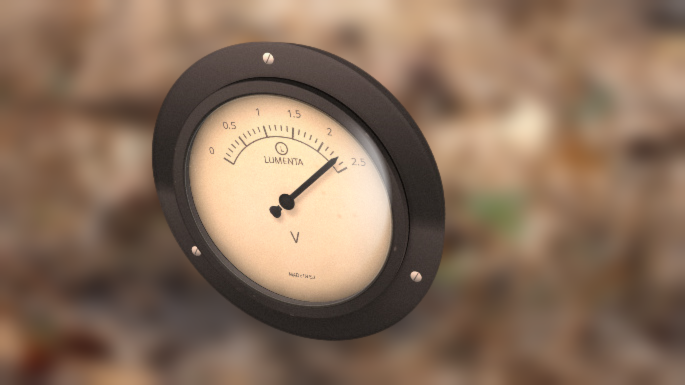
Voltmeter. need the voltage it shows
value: 2.3 V
